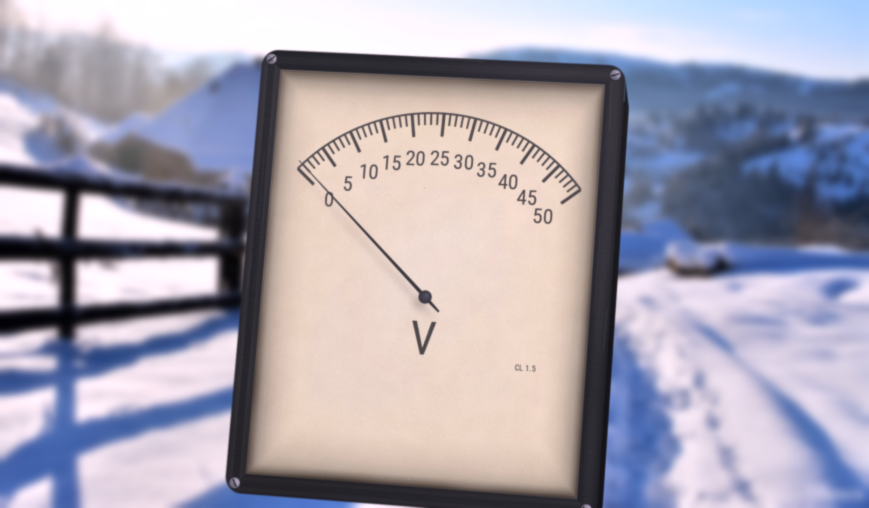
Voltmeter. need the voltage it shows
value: 1 V
